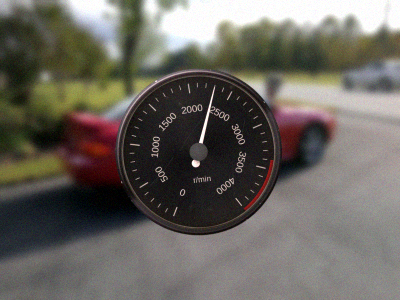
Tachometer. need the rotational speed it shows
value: 2300 rpm
